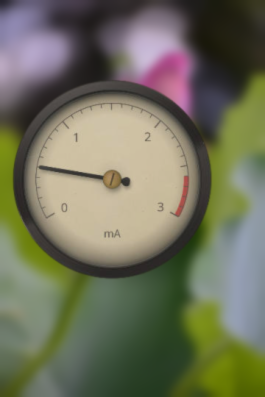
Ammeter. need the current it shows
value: 0.5 mA
